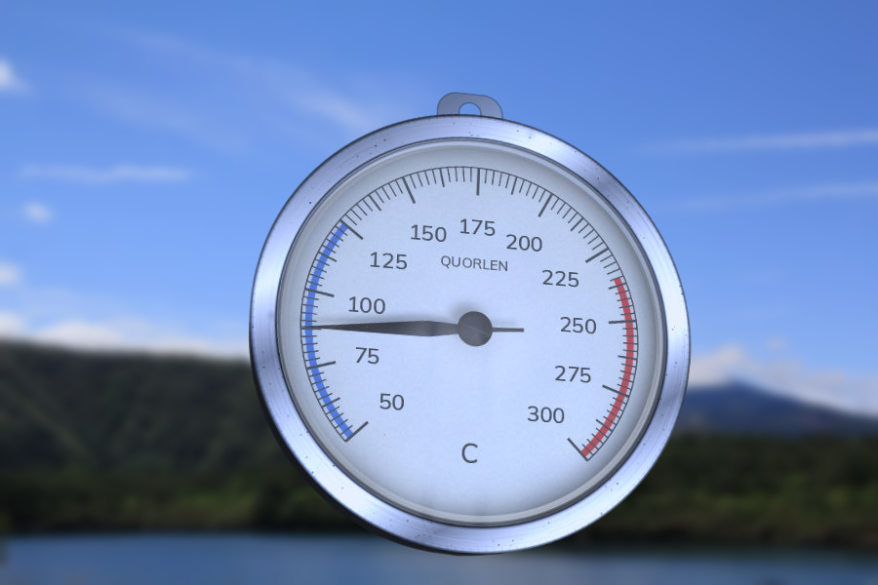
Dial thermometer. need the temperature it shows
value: 87.5 °C
